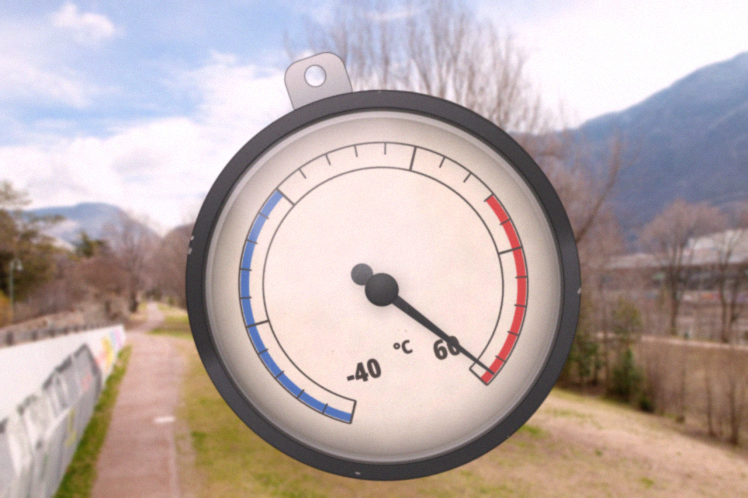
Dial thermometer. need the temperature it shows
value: 58 °C
